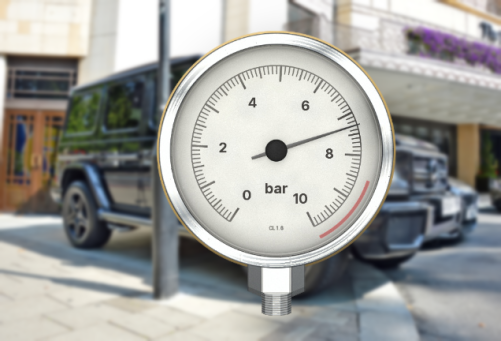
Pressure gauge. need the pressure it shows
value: 7.3 bar
